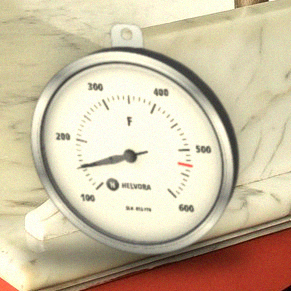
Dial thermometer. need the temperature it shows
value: 150 °F
